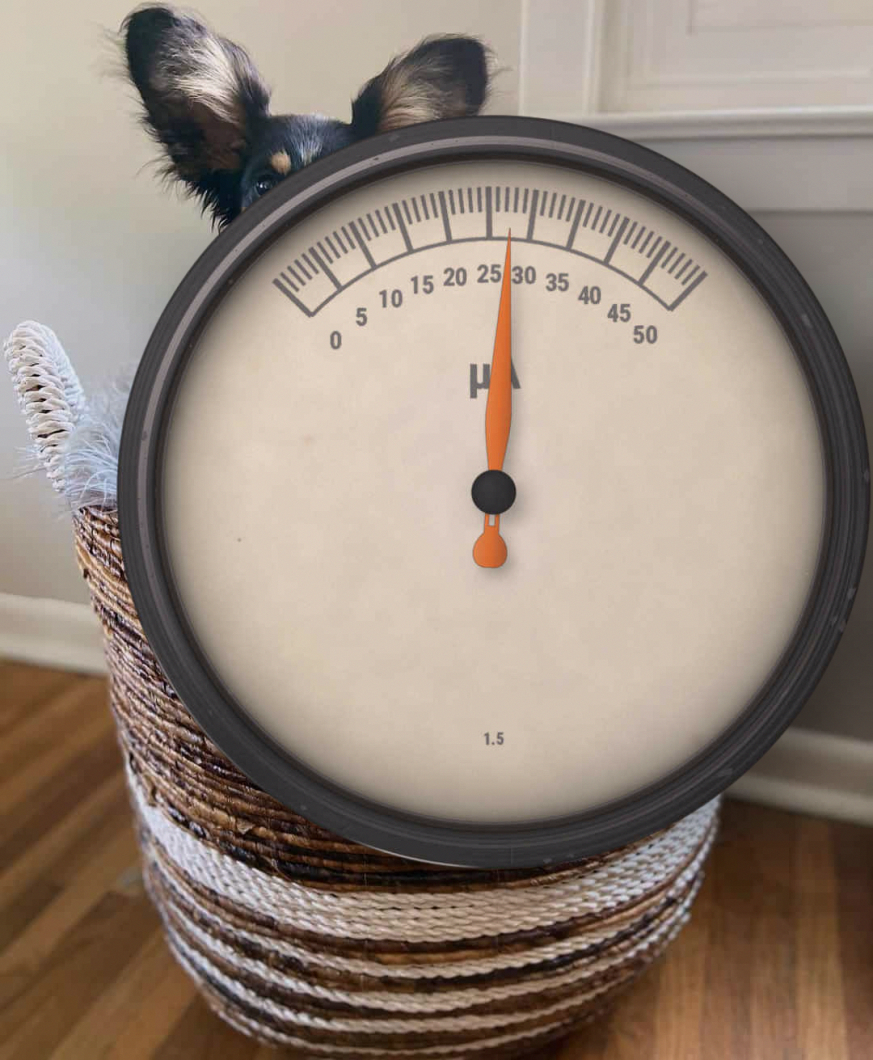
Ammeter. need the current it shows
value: 27.5 µA
